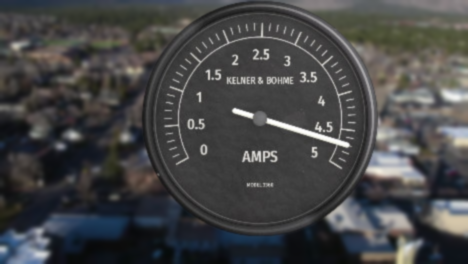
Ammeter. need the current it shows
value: 4.7 A
